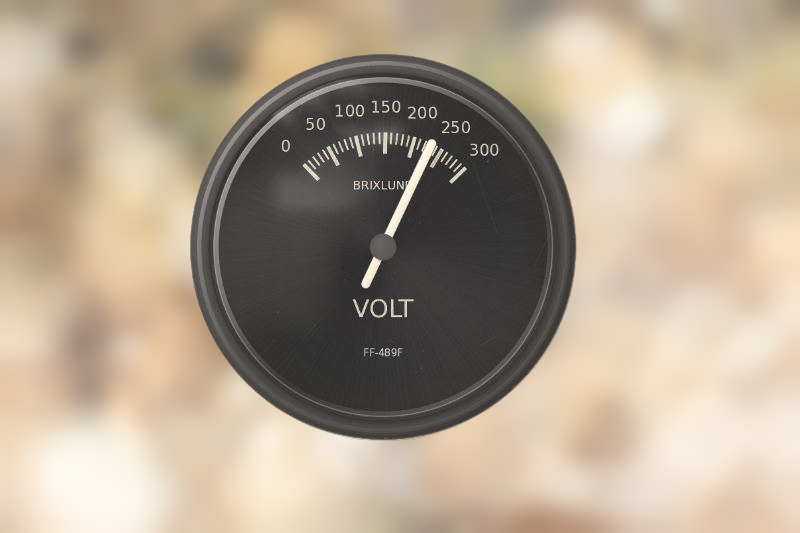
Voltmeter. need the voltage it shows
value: 230 V
